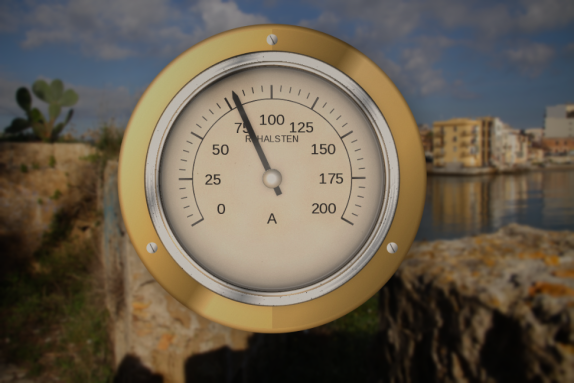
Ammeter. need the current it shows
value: 80 A
